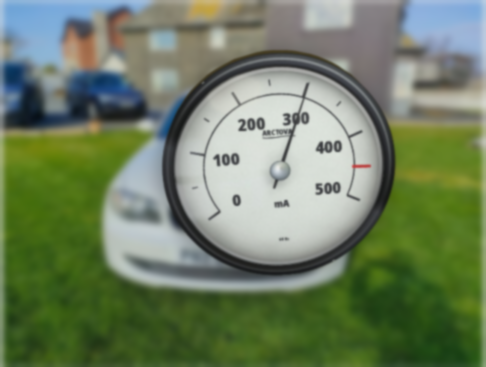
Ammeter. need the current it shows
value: 300 mA
